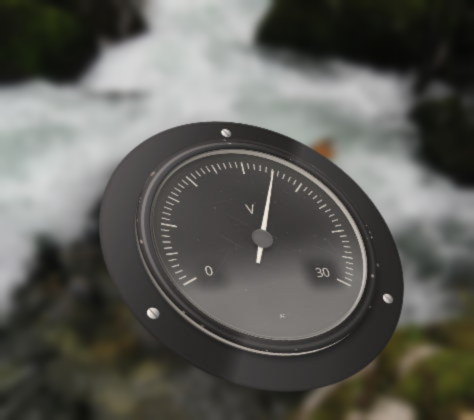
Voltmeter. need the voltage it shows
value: 17.5 V
